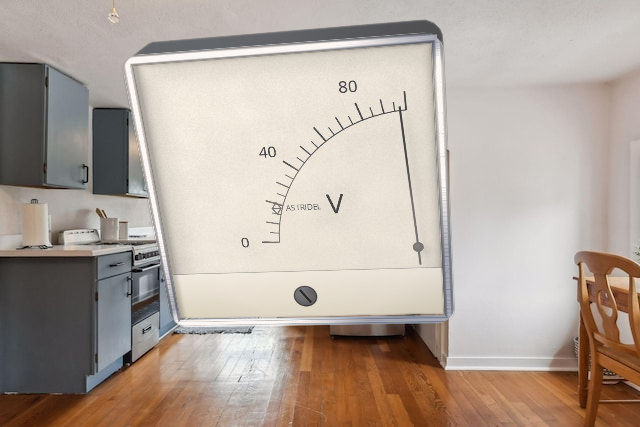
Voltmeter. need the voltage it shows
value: 97.5 V
